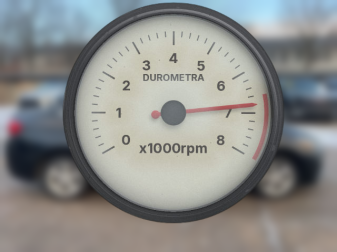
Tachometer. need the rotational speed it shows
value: 6800 rpm
